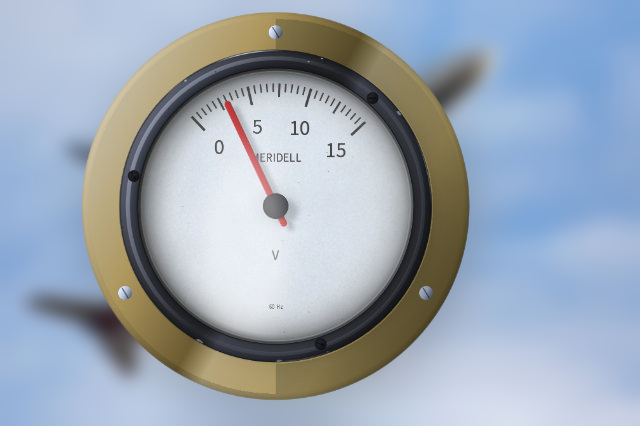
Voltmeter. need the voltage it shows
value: 3 V
